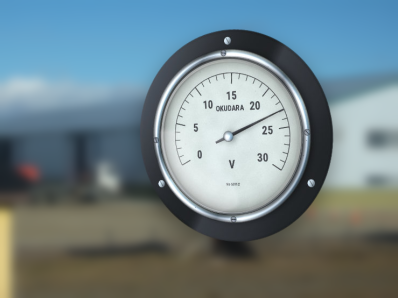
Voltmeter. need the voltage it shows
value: 23 V
